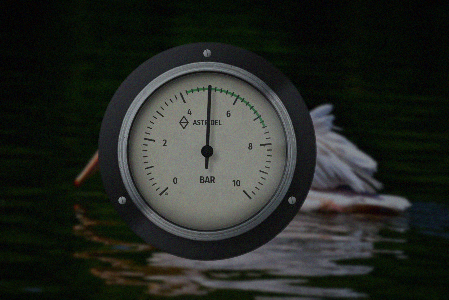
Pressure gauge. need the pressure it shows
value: 5 bar
